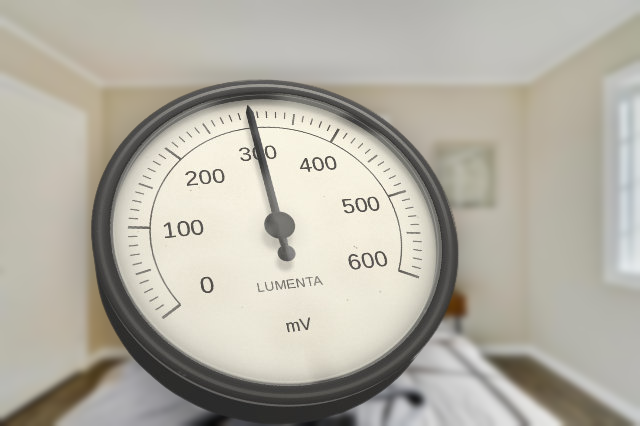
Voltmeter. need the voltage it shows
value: 300 mV
